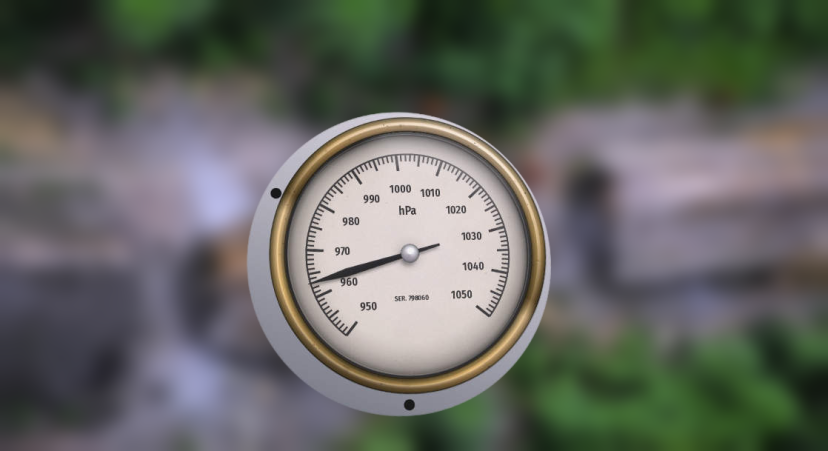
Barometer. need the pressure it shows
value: 963 hPa
